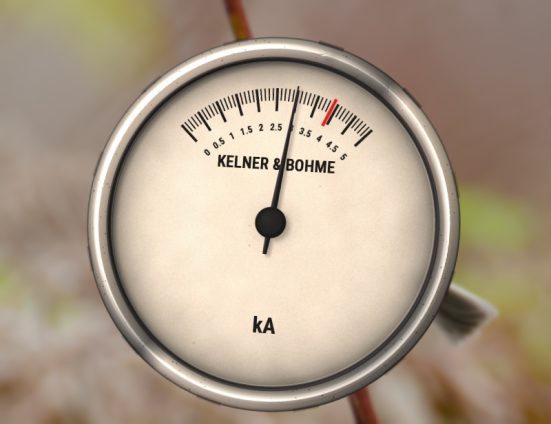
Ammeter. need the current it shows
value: 3 kA
